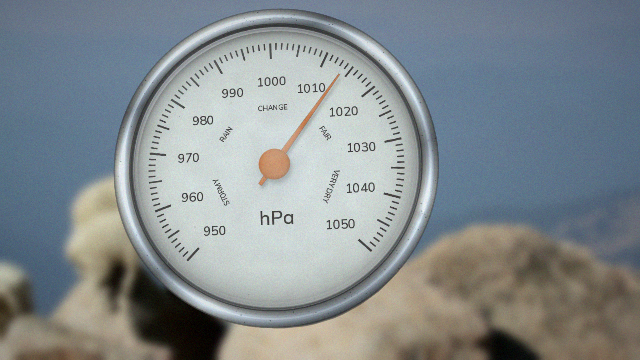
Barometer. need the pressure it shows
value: 1014 hPa
